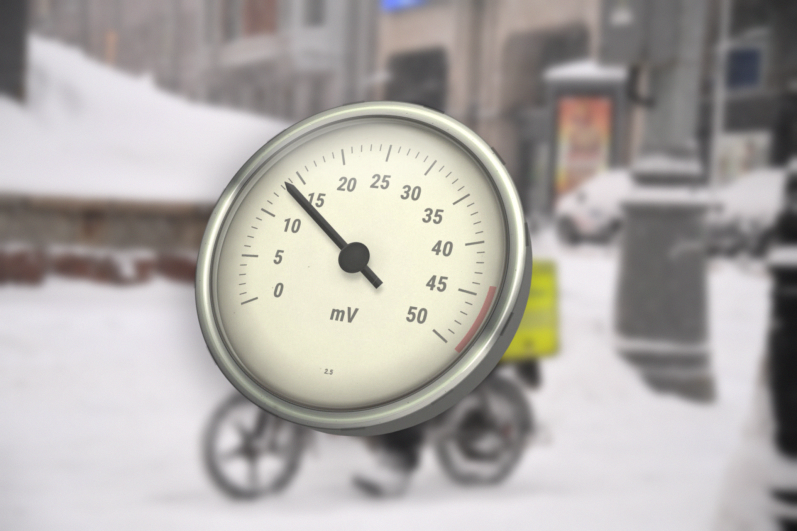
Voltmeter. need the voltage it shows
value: 13.5 mV
